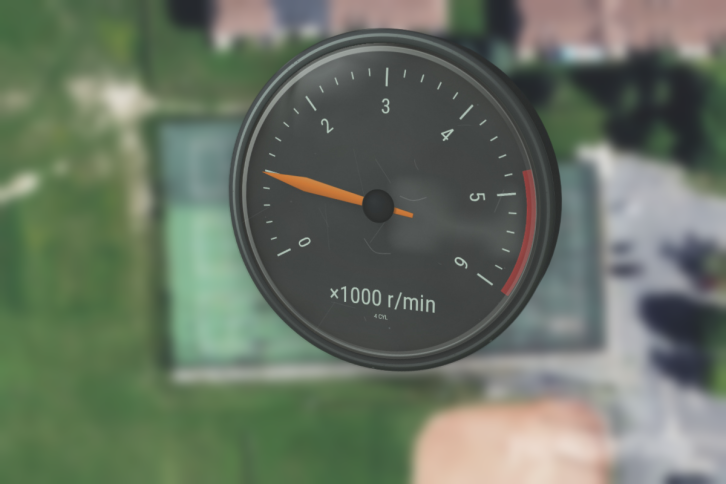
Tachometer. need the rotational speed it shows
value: 1000 rpm
